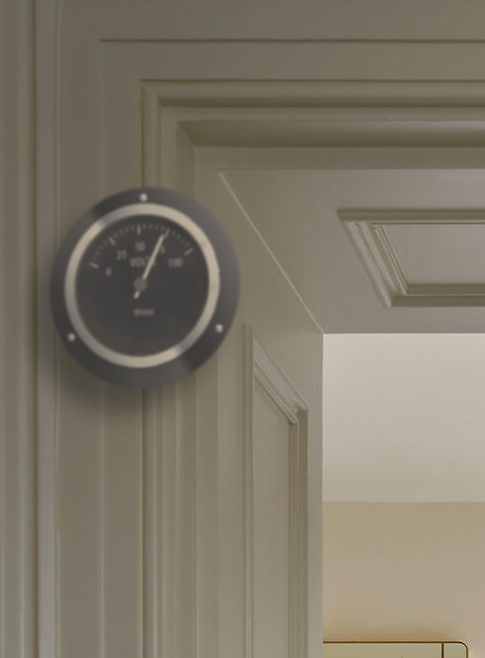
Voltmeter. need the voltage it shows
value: 75 V
